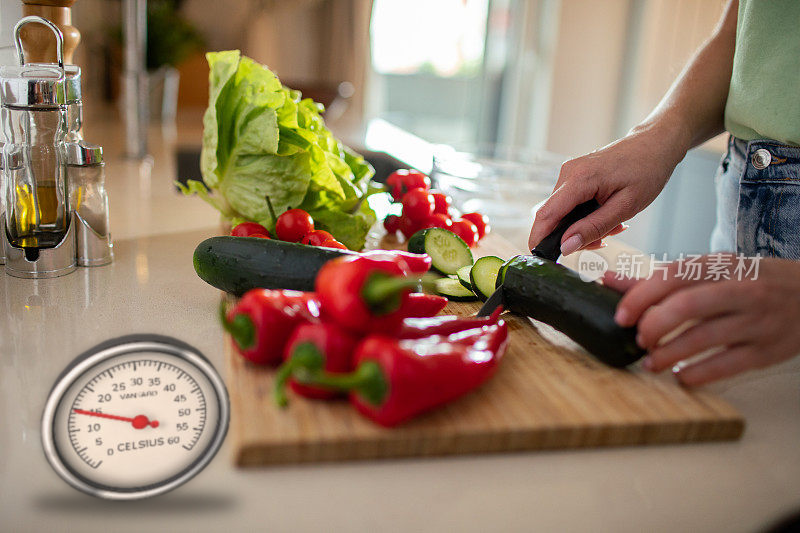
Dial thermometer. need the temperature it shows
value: 15 °C
